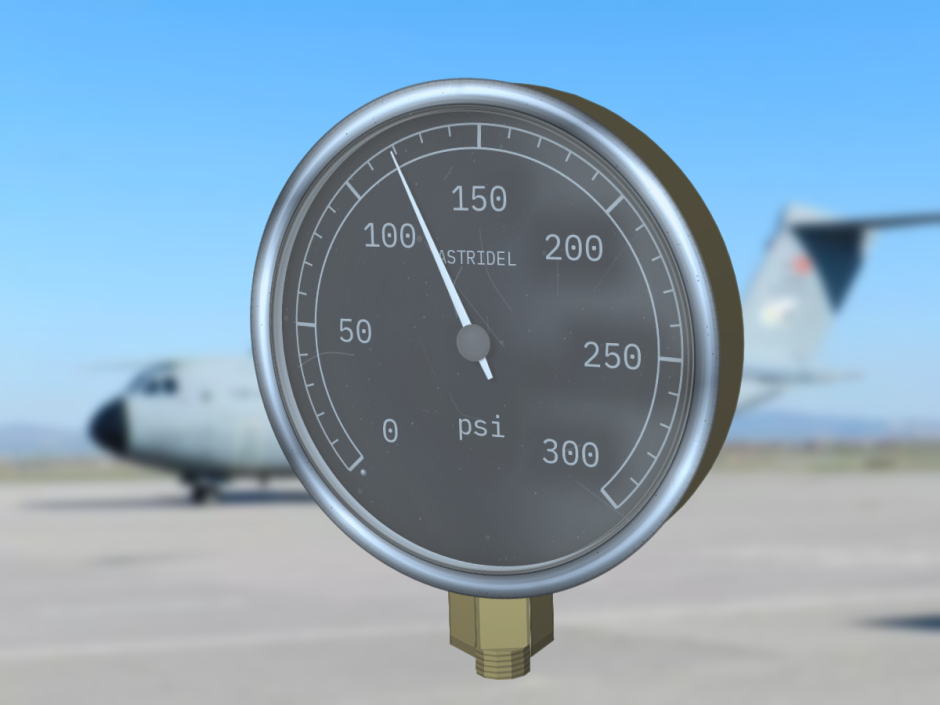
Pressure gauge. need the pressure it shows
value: 120 psi
